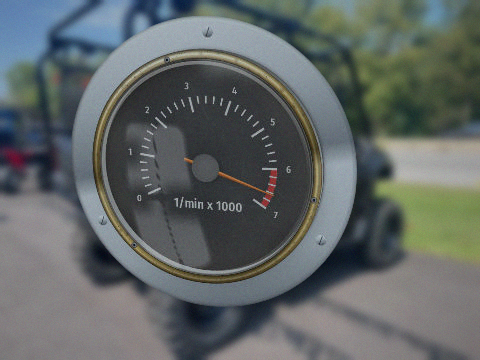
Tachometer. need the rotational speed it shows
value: 6600 rpm
